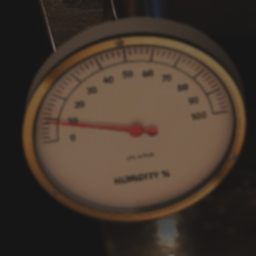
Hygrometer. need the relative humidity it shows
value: 10 %
